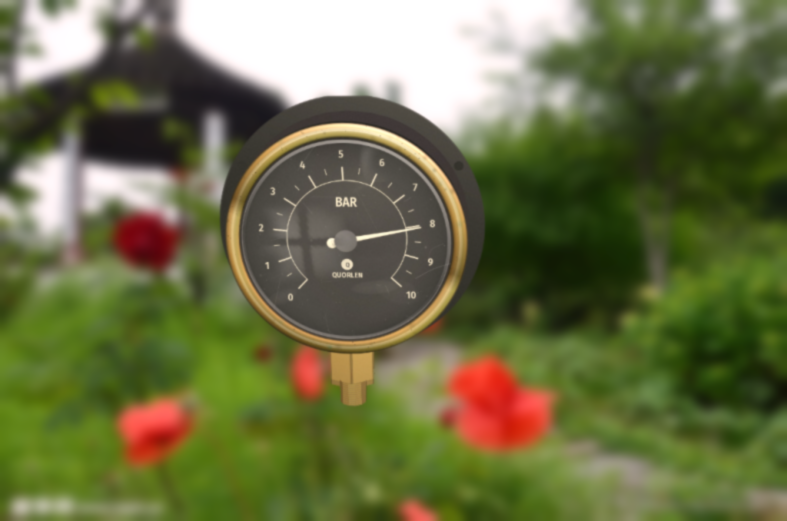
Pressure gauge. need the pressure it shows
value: 8 bar
